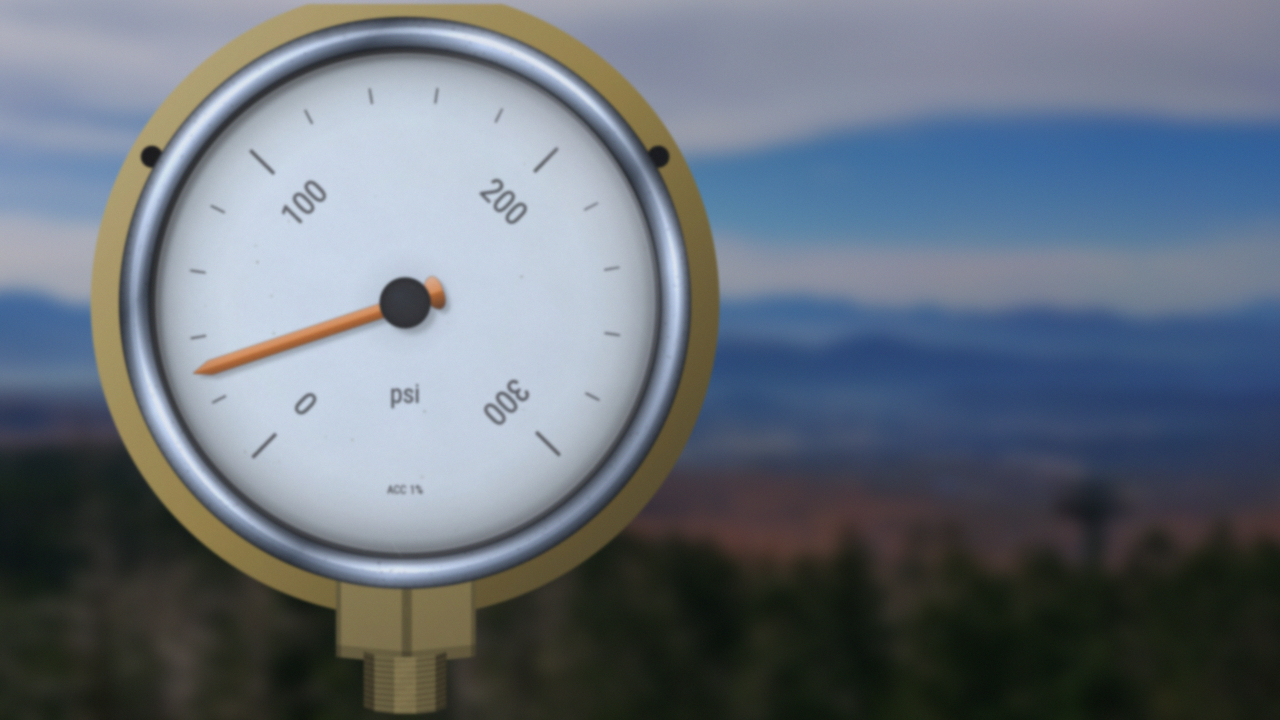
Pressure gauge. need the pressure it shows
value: 30 psi
